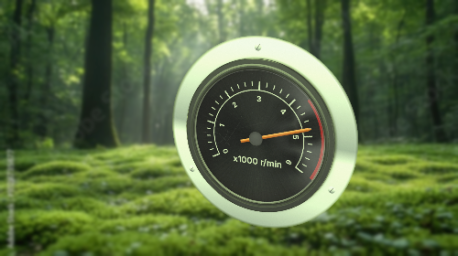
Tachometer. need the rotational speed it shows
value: 4800 rpm
